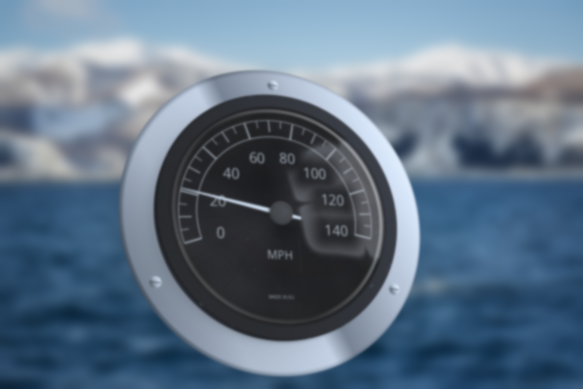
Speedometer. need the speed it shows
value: 20 mph
